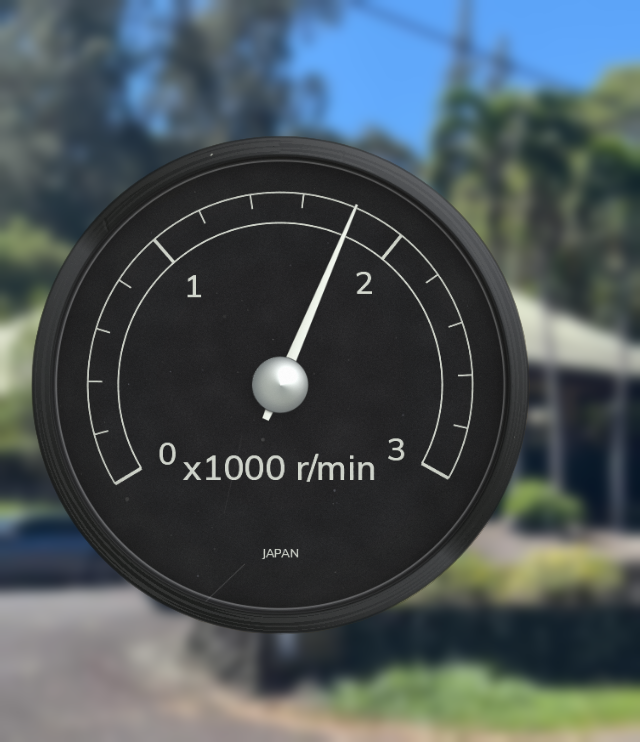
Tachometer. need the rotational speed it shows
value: 1800 rpm
